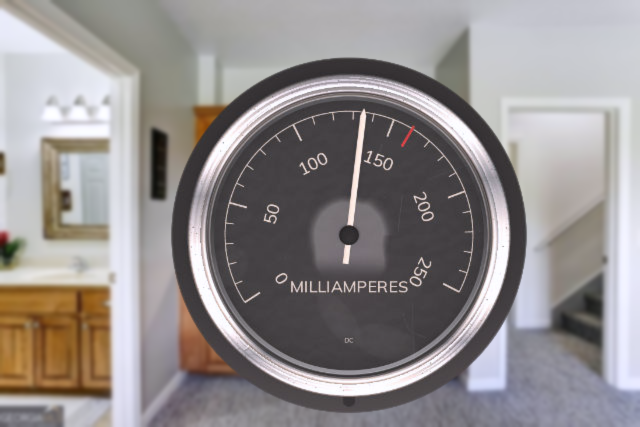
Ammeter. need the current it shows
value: 135 mA
